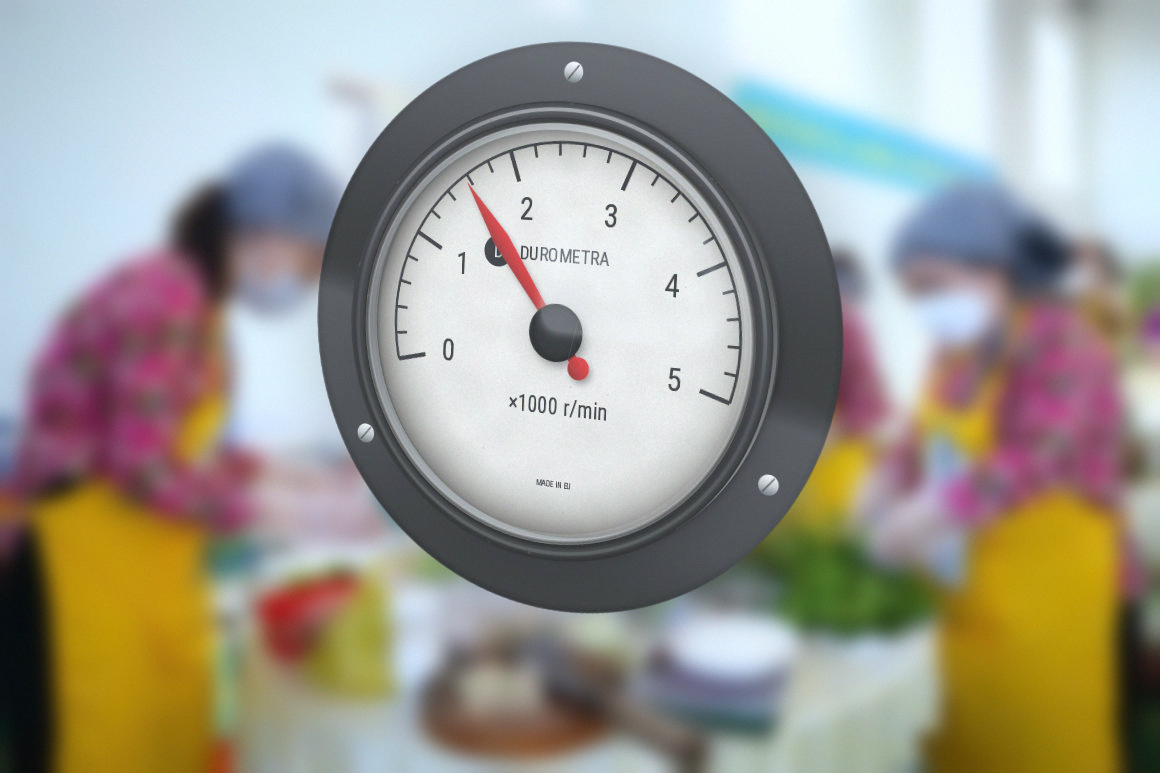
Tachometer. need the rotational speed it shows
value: 1600 rpm
